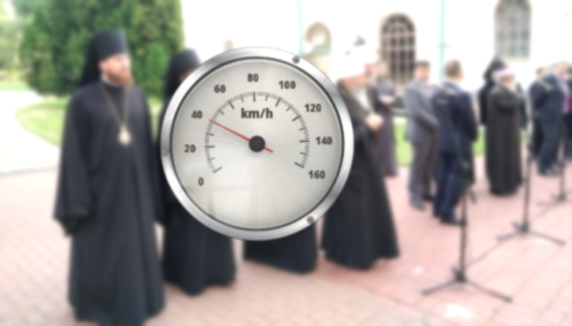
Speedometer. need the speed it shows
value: 40 km/h
